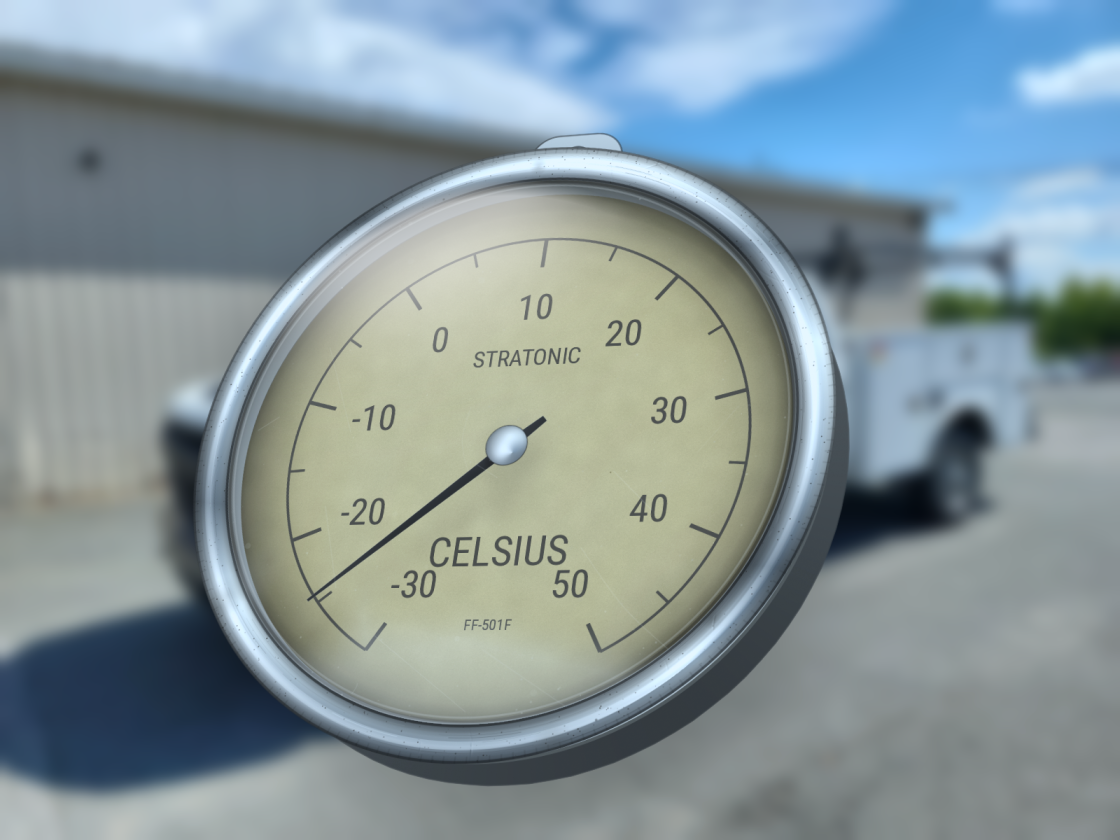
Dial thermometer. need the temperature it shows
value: -25 °C
